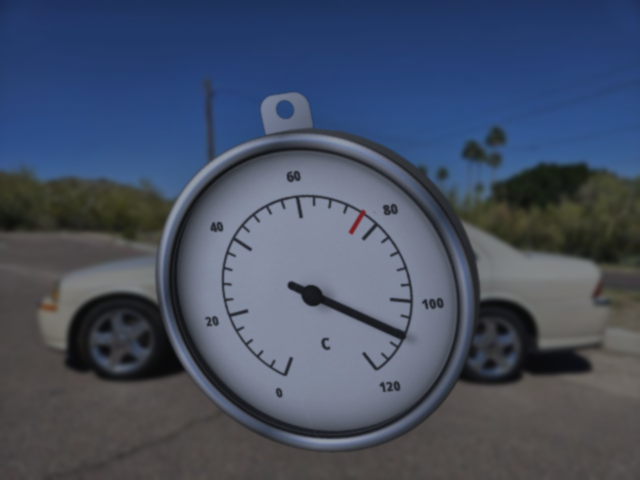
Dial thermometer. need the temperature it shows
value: 108 °C
